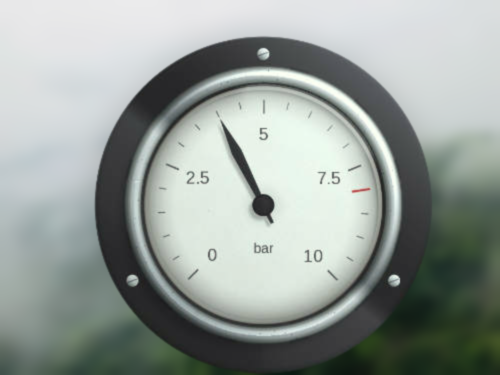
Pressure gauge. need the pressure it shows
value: 4 bar
